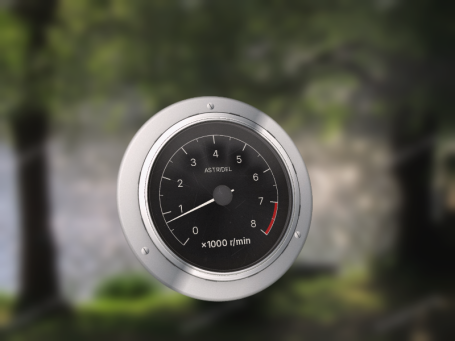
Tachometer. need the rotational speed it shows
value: 750 rpm
